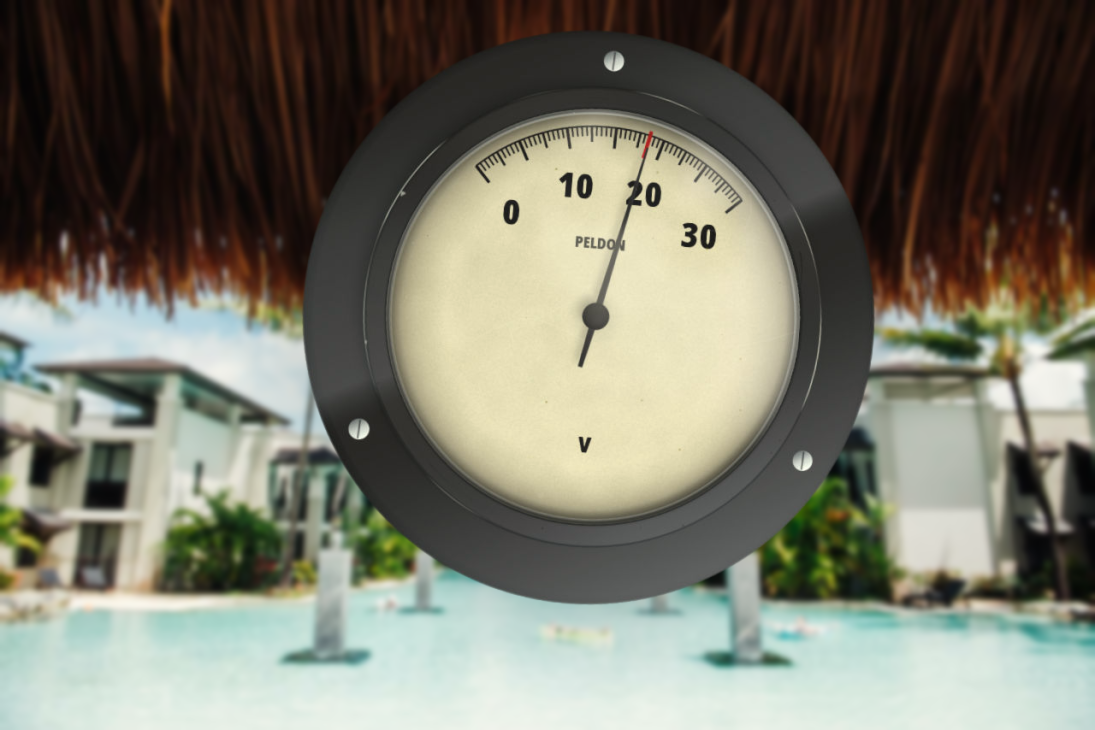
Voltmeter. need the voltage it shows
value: 18.5 V
